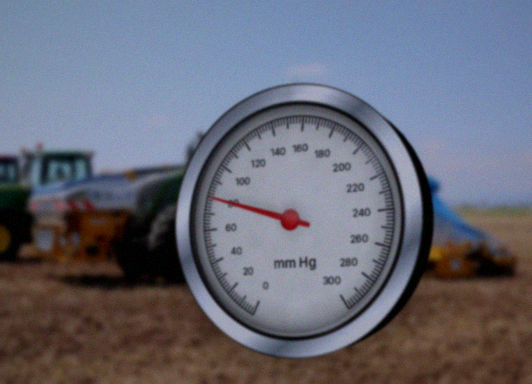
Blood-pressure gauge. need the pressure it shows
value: 80 mmHg
